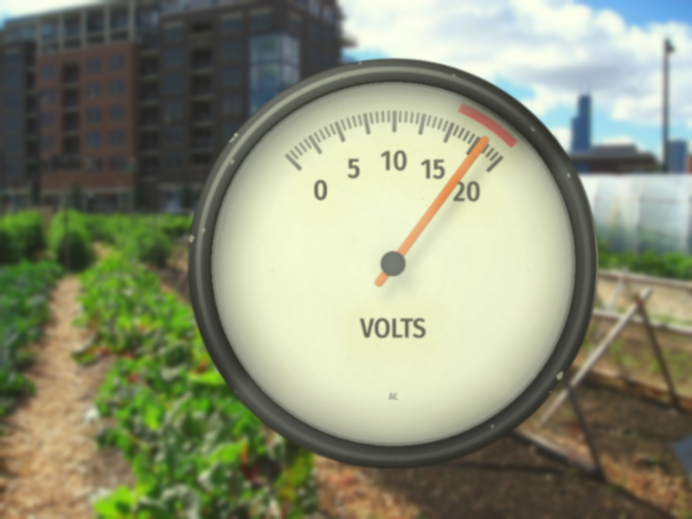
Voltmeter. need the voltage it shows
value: 18 V
